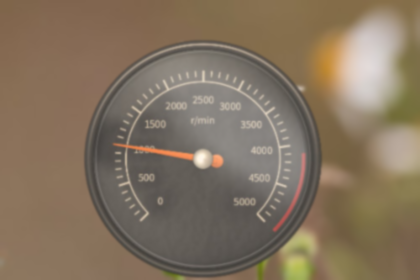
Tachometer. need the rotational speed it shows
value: 1000 rpm
